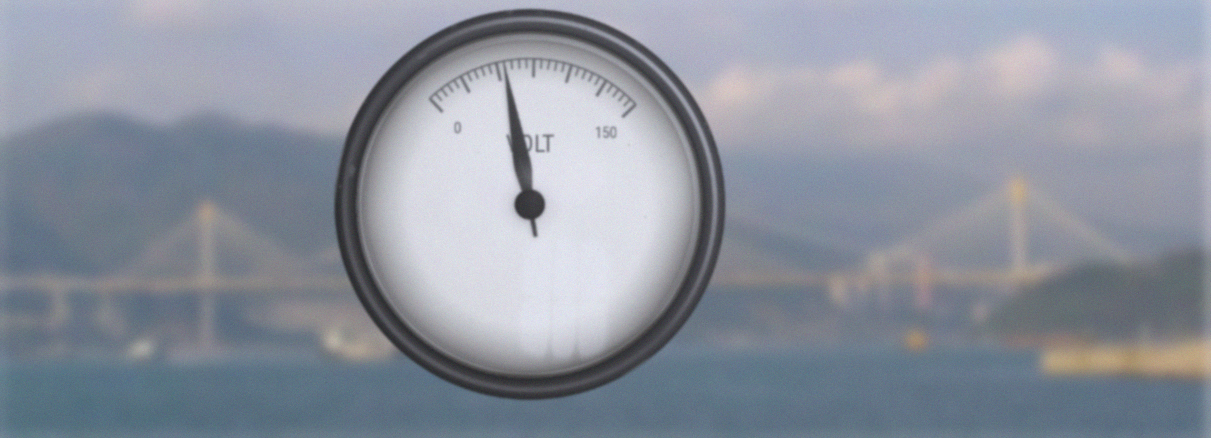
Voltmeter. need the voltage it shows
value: 55 V
